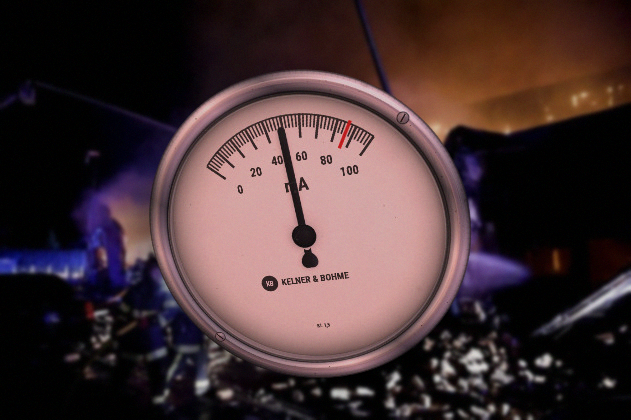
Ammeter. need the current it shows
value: 50 mA
